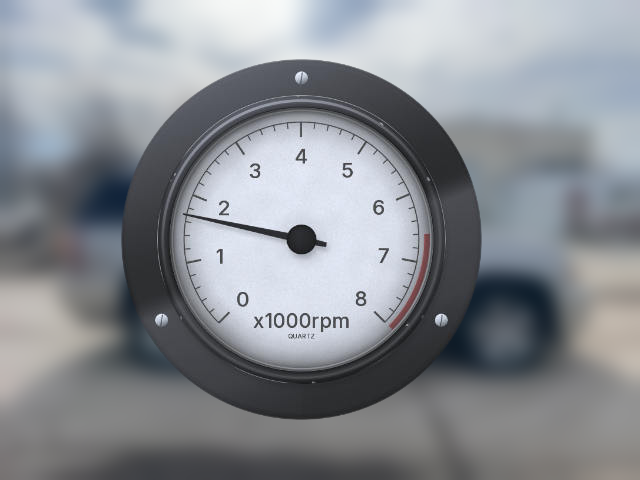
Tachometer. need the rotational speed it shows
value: 1700 rpm
